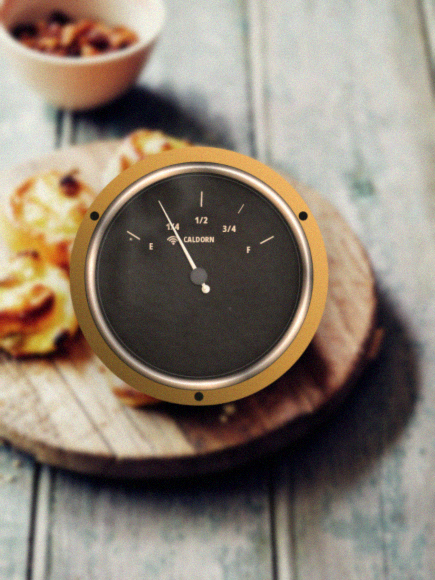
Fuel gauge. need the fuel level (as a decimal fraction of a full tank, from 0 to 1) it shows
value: 0.25
